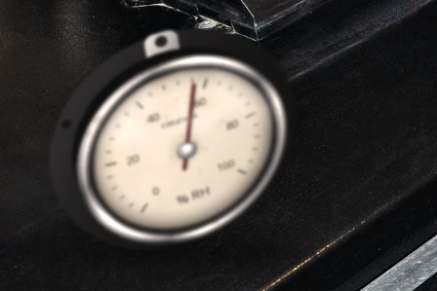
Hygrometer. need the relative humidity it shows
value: 56 %
